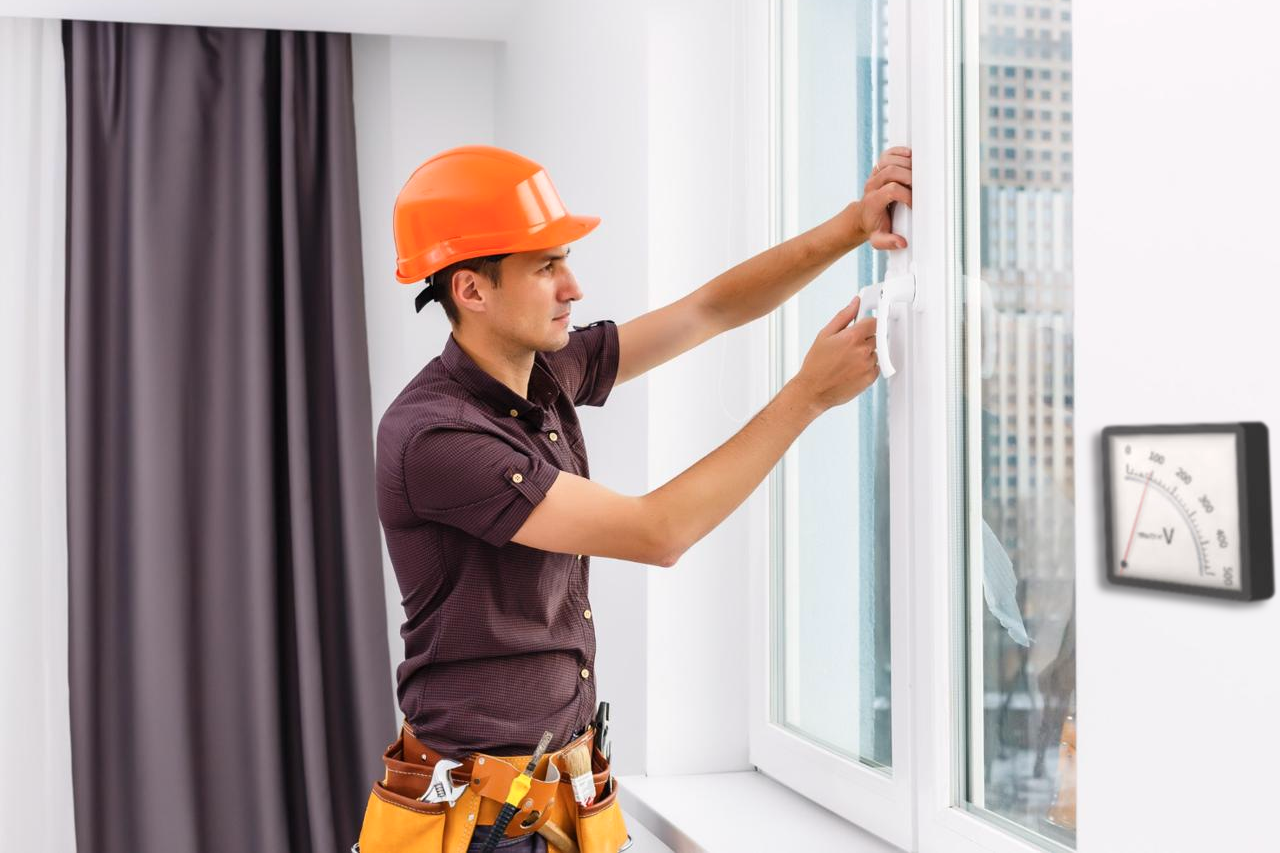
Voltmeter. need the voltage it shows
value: 100 V
